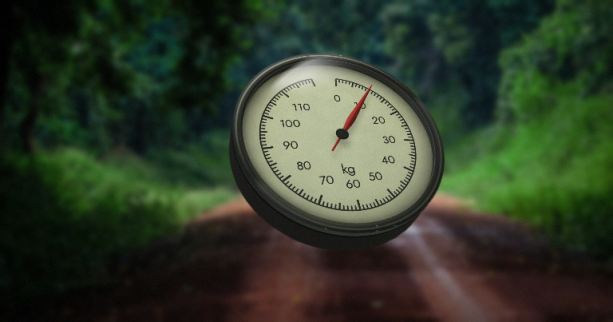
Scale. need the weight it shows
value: 10 kg
